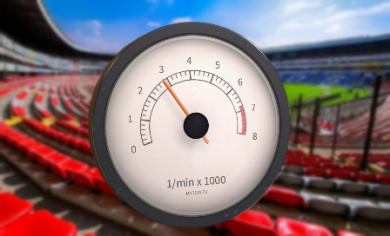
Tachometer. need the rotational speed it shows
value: 2800 rpm
